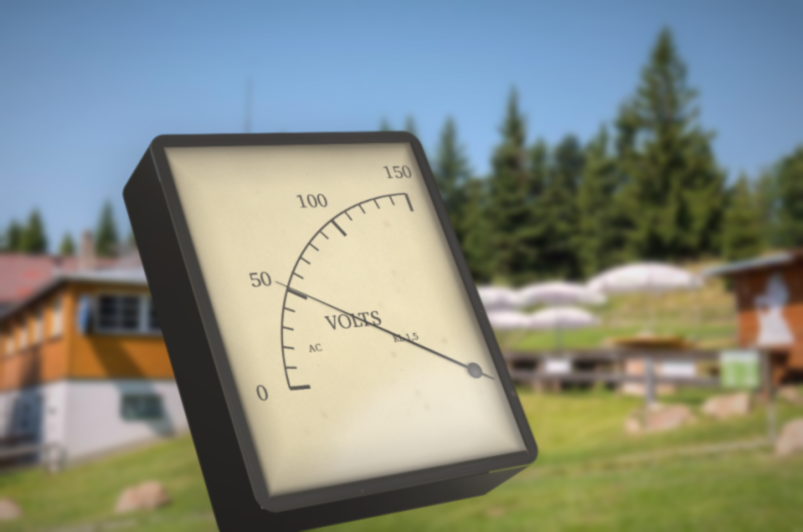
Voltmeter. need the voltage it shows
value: 50 V
